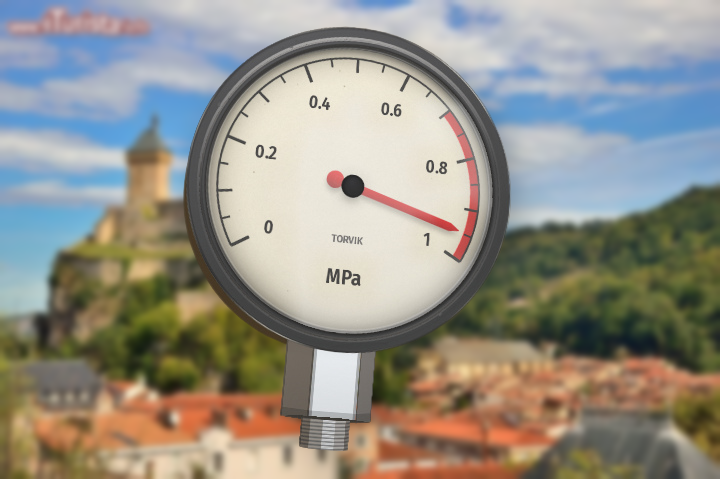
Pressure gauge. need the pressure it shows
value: 0.95 MPa
